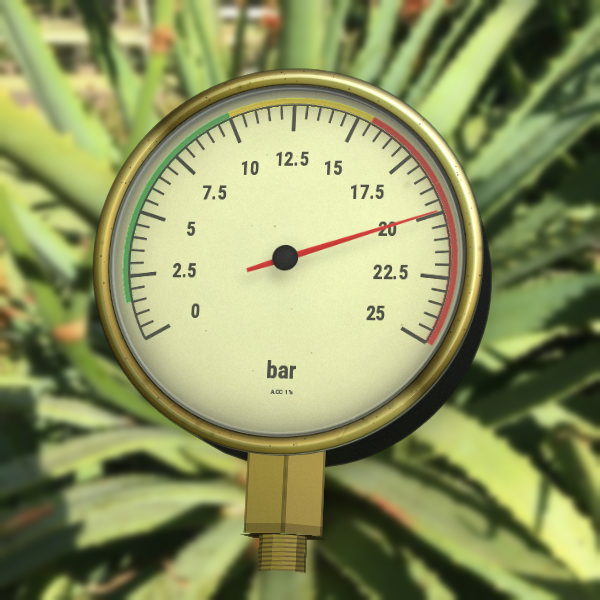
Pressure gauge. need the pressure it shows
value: 20 bar
